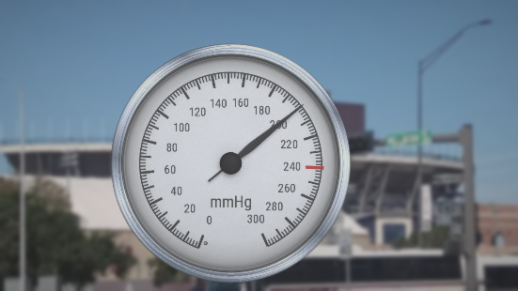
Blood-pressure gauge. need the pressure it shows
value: 200 mmHg
